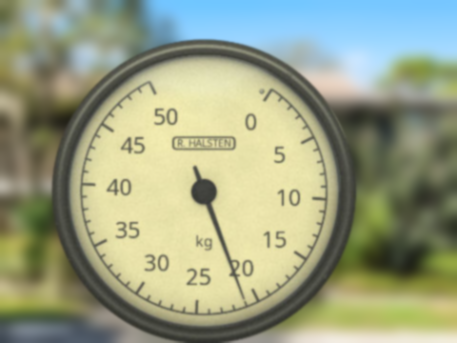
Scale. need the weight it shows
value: 21 kg
